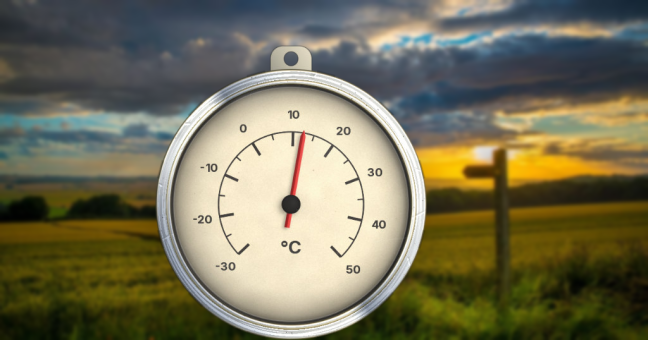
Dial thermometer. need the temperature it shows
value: 12.5 °C
